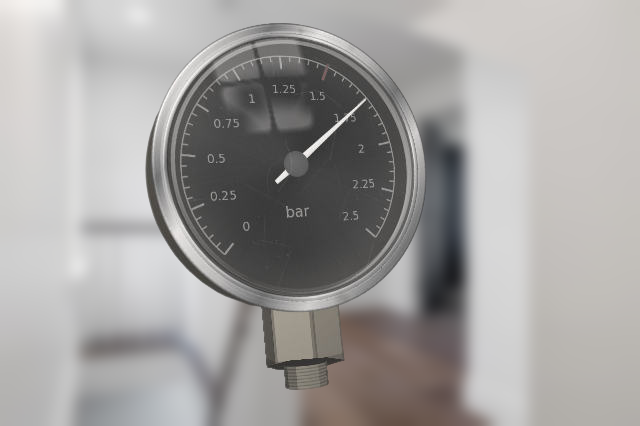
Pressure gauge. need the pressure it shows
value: 1.75 bar
